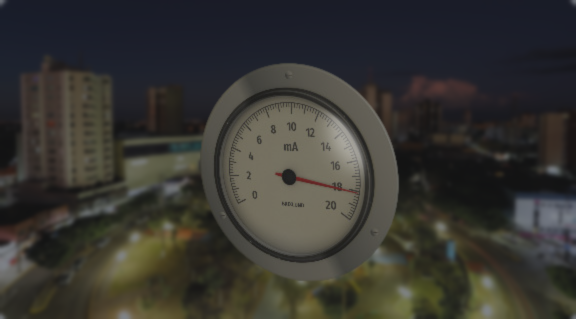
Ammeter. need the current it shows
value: 18 mA
